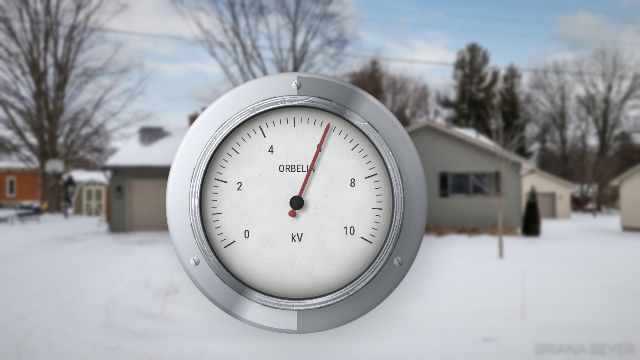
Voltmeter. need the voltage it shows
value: 6 kV
